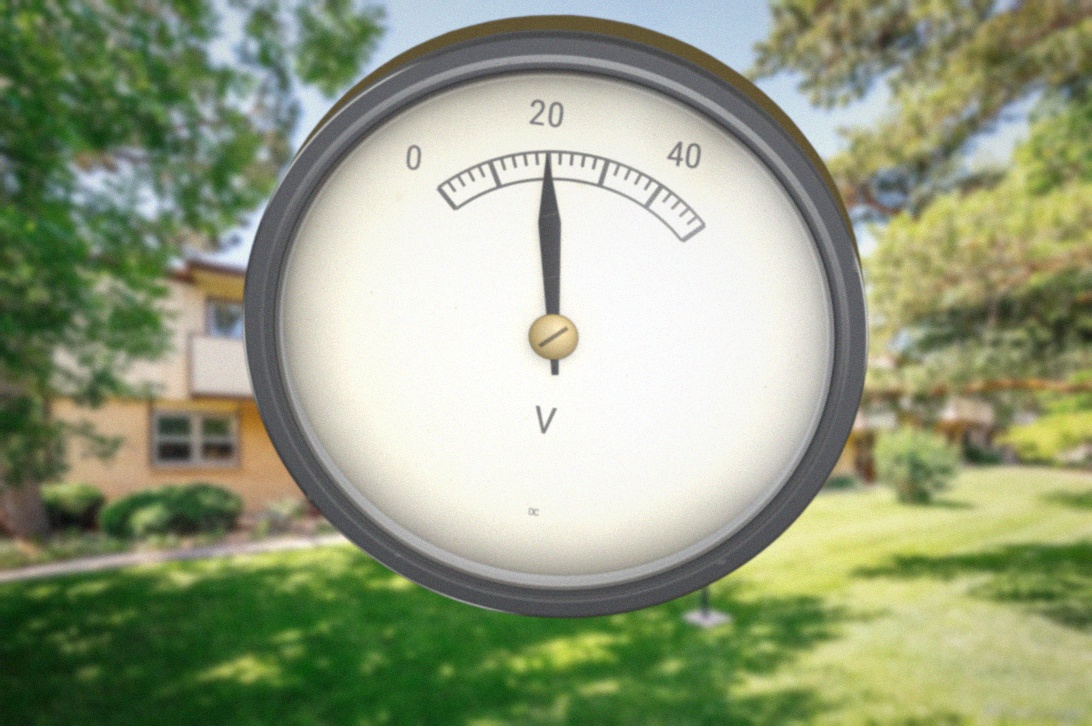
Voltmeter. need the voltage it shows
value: 20 V
